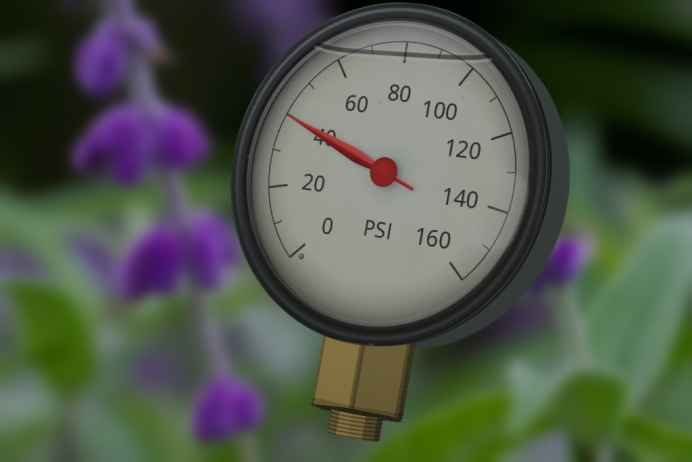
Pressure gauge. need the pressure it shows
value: 40 psi
